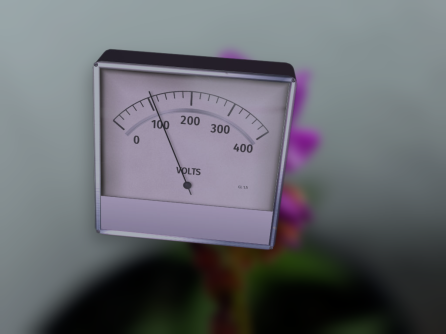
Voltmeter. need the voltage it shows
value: 110 V
